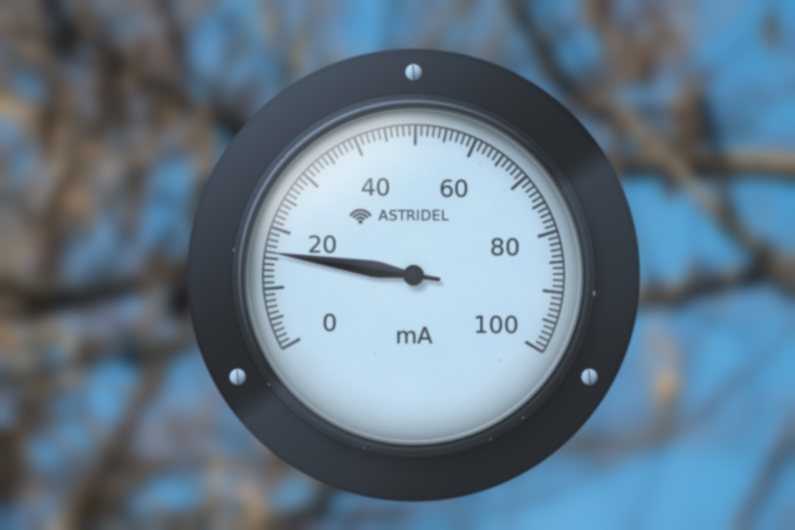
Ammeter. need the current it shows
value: 16 mA
